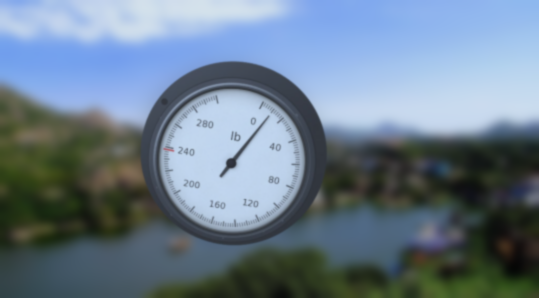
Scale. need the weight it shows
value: 10 lb
